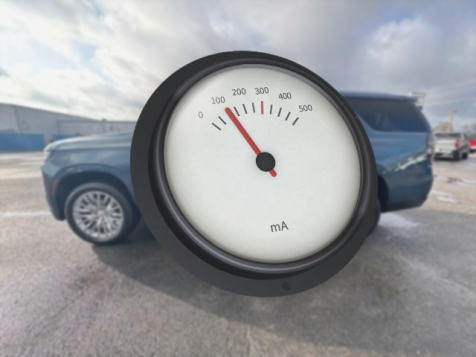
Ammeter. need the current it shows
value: 100 mA
